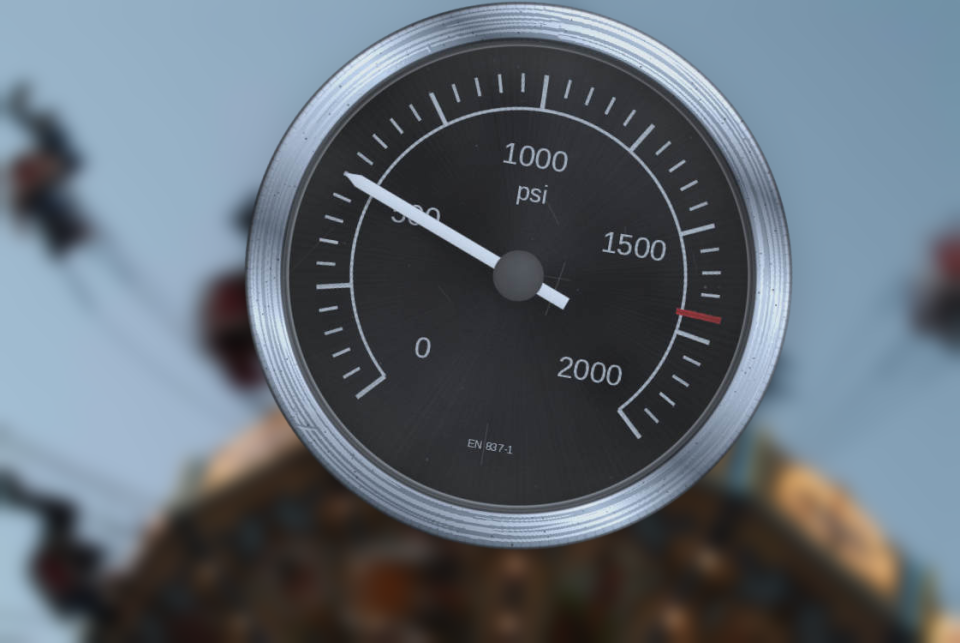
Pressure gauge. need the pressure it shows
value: 500 psi
